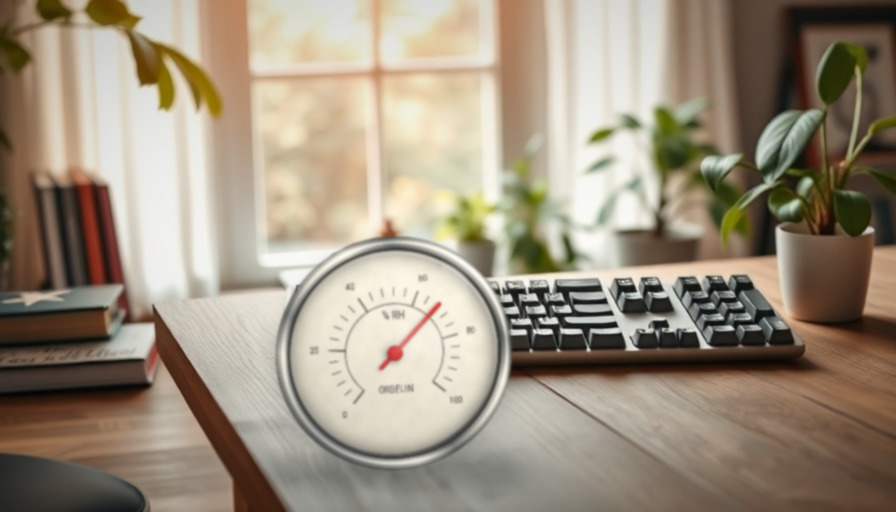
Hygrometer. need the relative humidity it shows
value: 68 %
